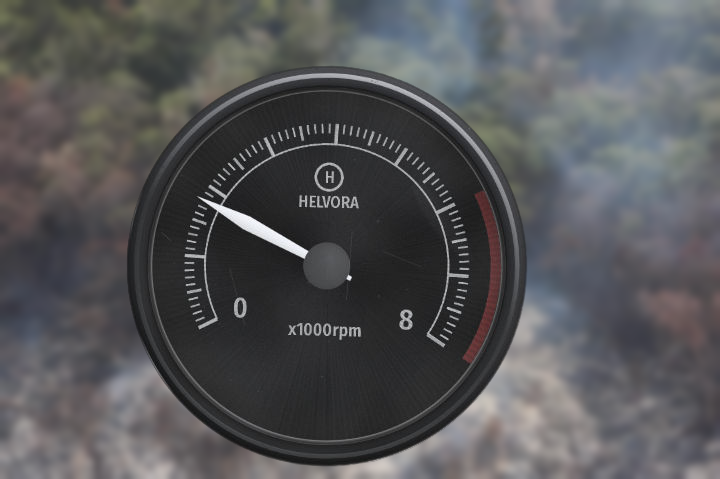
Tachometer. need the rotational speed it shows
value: 1800 rpm
